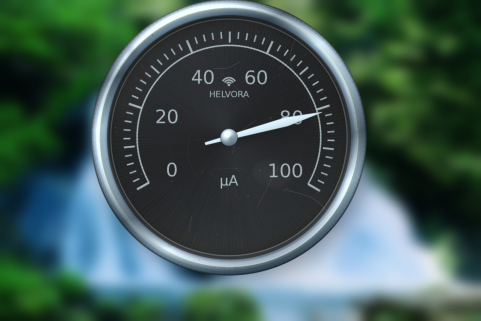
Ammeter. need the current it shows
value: 81 µA
